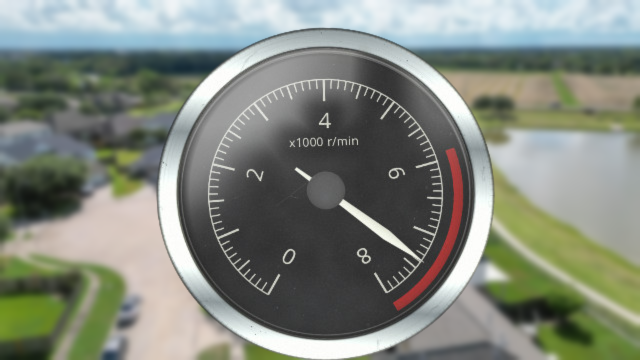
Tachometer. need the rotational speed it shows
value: 7400 rpm
